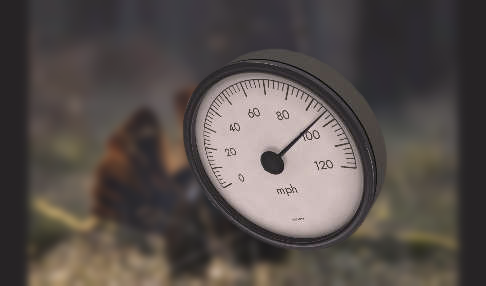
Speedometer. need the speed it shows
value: 96 mph
